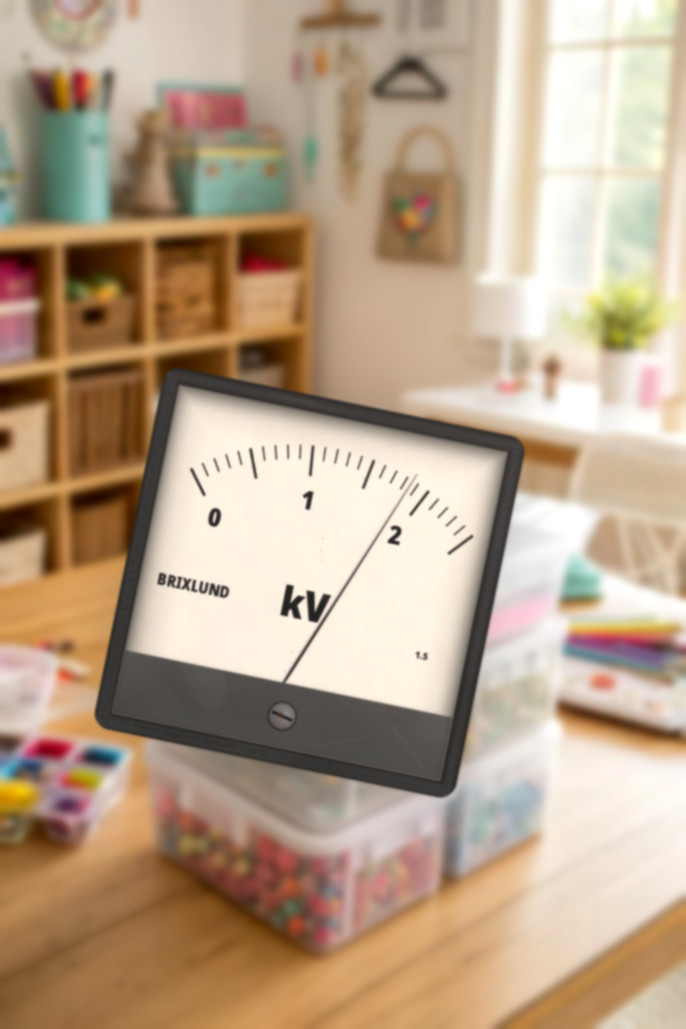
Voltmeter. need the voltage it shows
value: 1.85 kV
